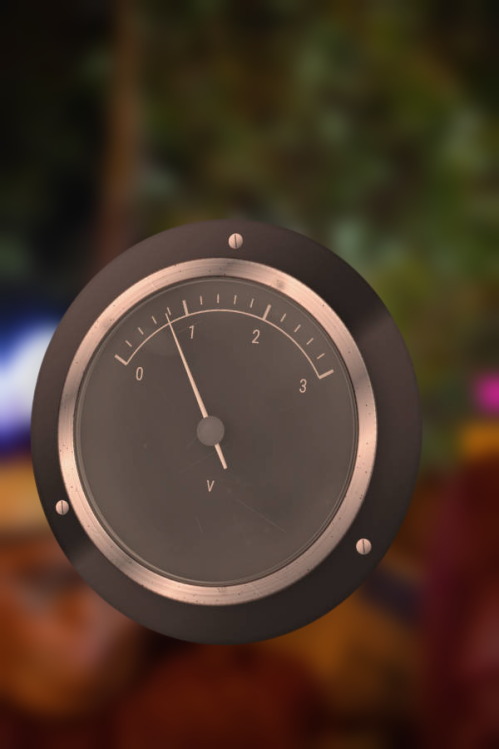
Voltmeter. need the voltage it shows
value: 0.8 V
